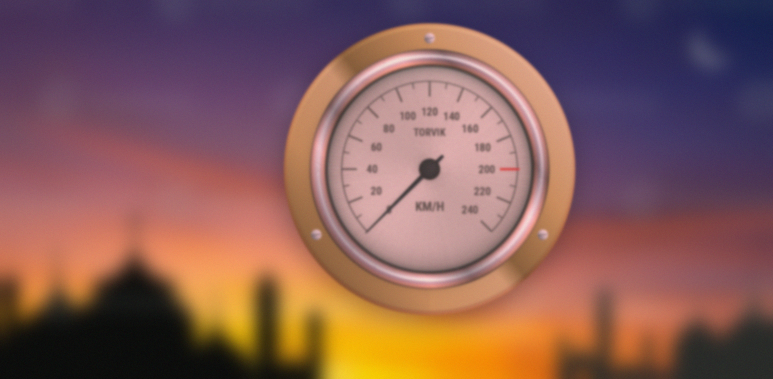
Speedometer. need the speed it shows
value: 0 km/h
